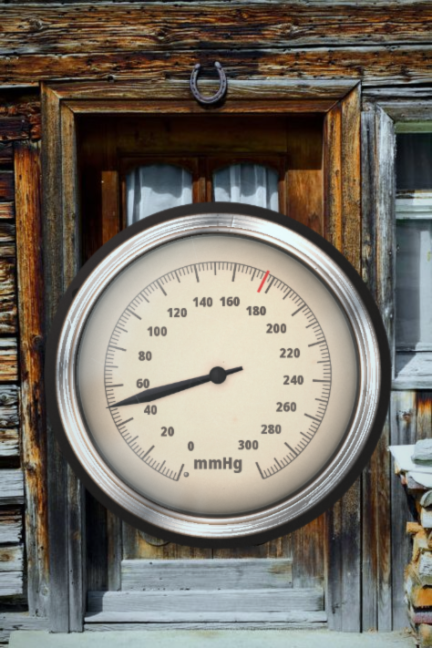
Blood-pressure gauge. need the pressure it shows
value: 50 mmHg
